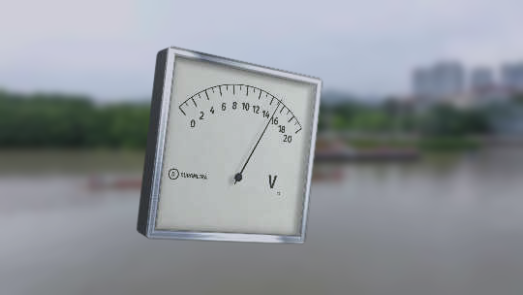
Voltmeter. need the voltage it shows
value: 15 V
